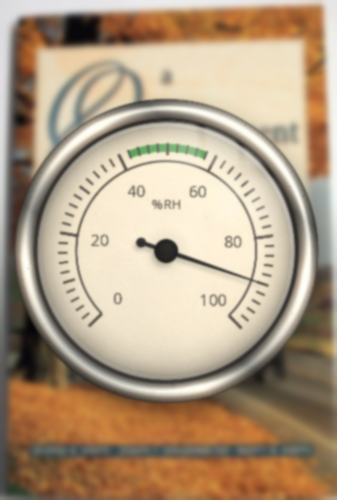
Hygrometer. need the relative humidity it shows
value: 90 %
